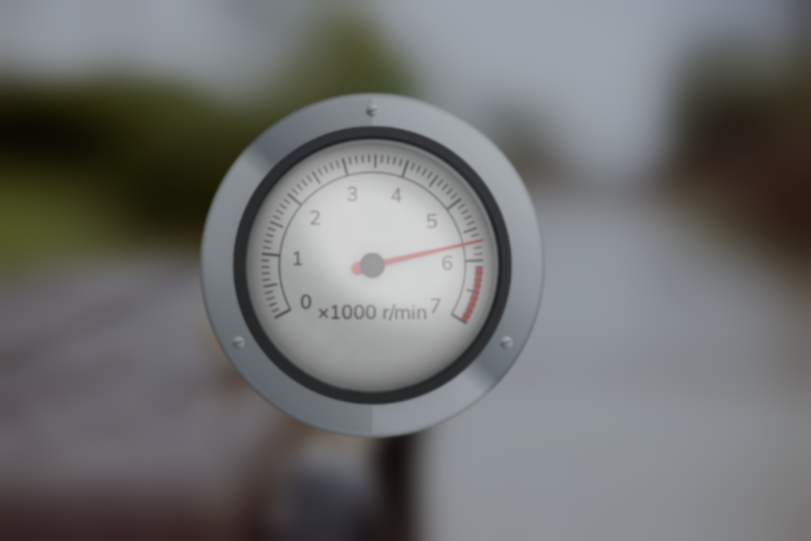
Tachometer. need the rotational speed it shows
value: 5700 rpm
